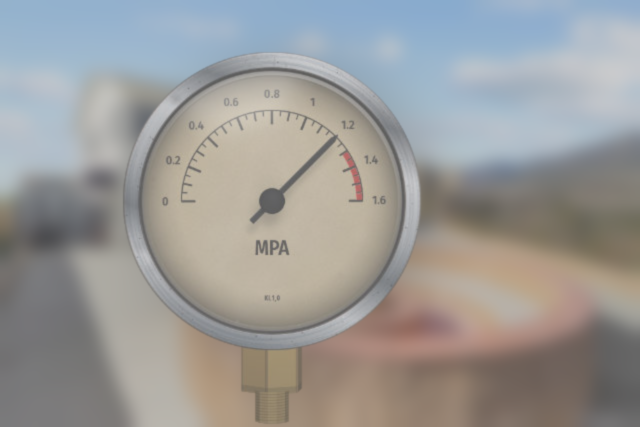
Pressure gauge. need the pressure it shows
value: 1.2 MPa
